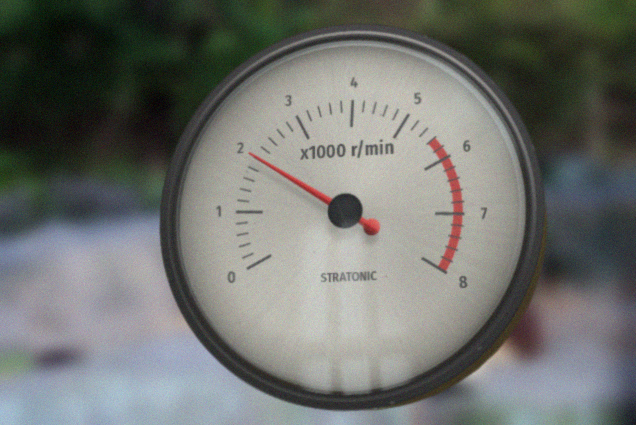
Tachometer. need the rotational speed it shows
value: 2000 rpm
